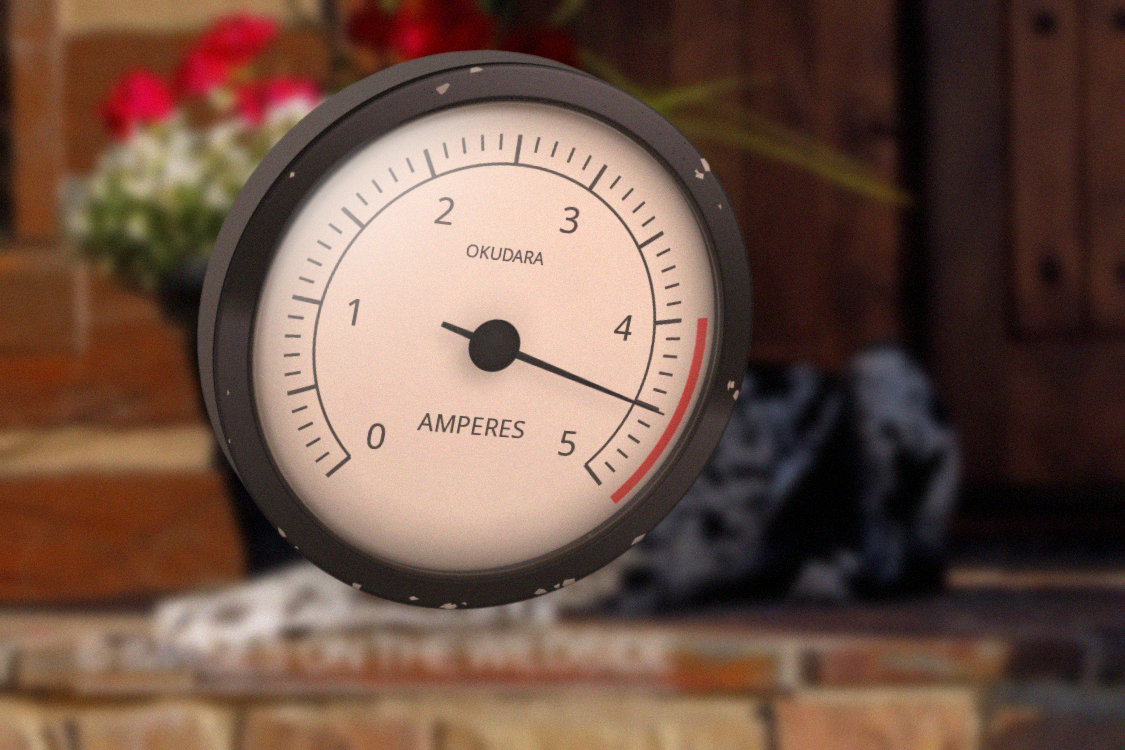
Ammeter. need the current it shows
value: 4.5 A
